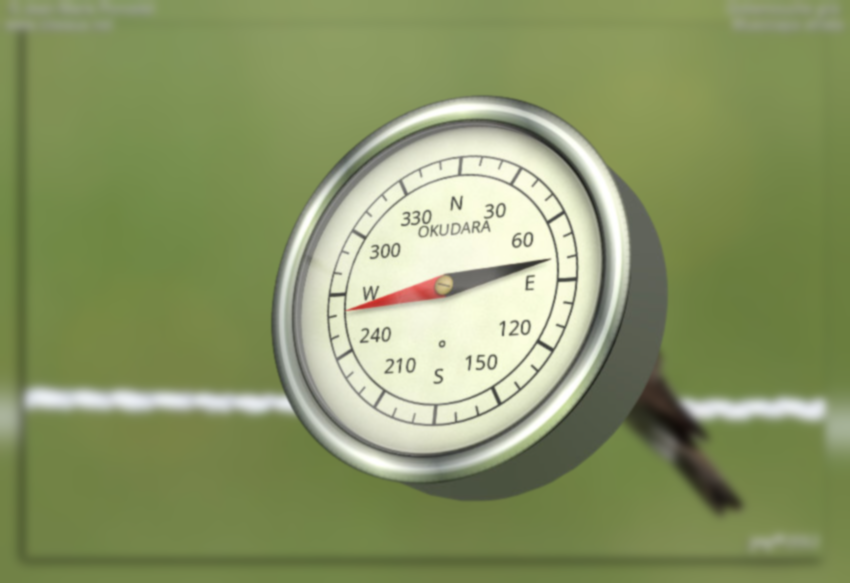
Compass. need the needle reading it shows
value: 260 °
